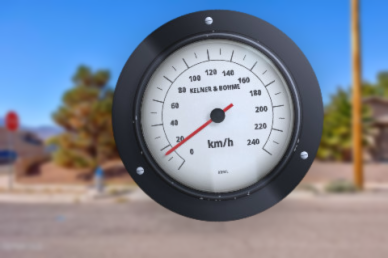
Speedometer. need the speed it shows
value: 15 km/h
